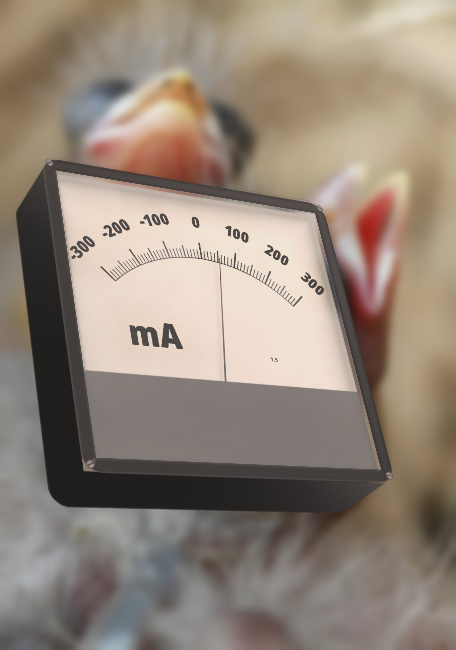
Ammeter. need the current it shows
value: 50 mA
